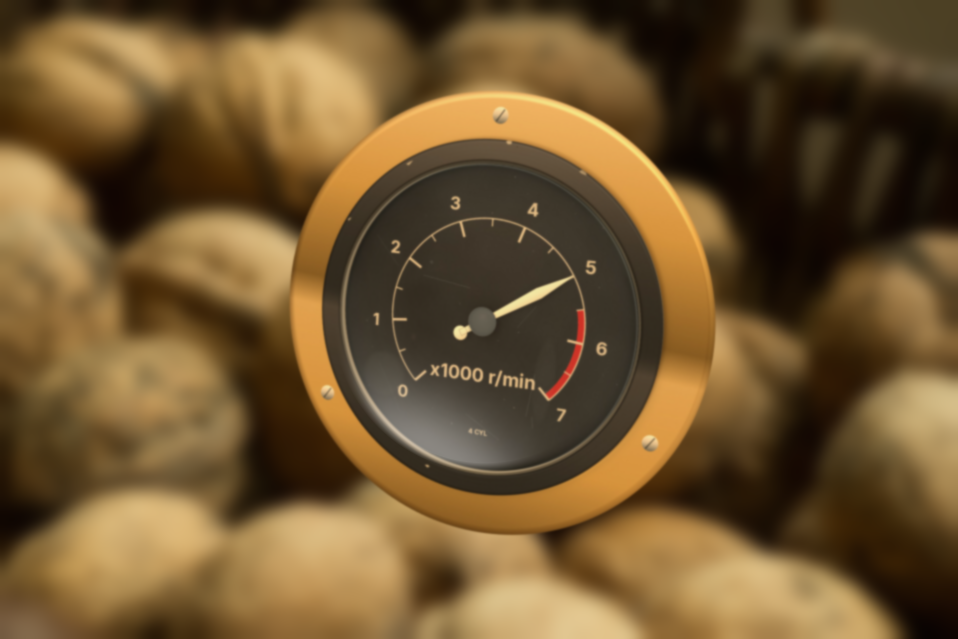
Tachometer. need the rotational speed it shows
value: 5000 rpm
